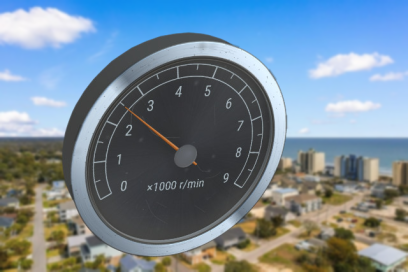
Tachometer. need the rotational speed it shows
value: 2500 rpm
